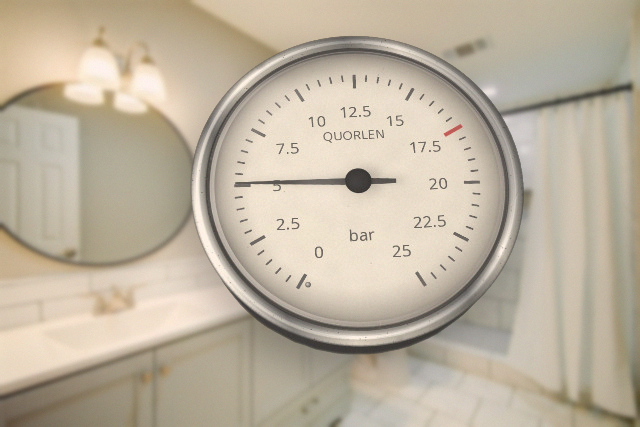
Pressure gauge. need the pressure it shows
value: 5 bar
